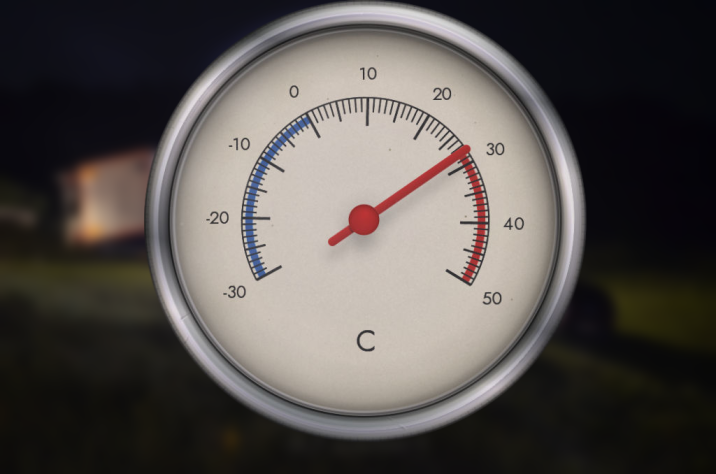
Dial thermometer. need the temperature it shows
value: 28 °C
